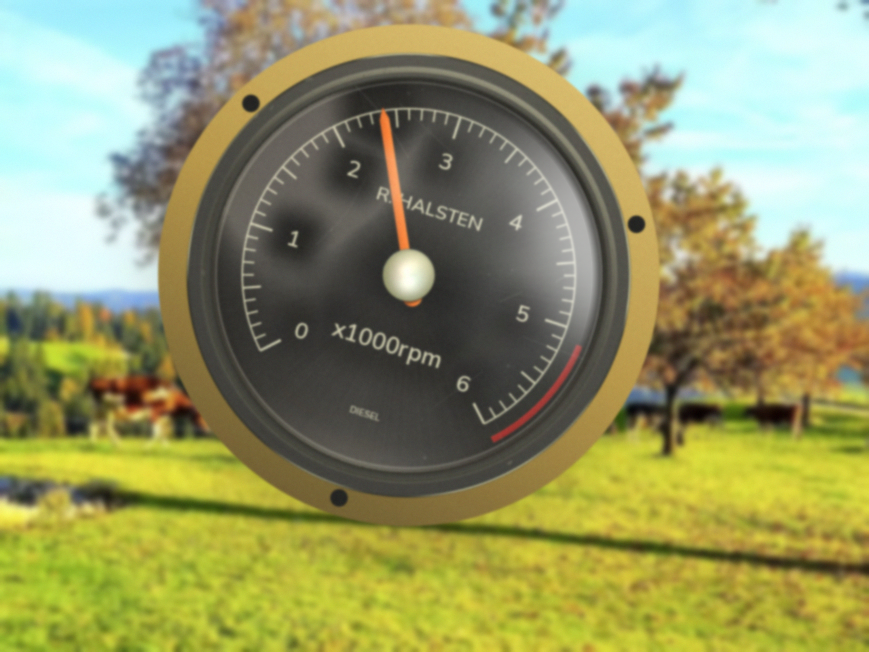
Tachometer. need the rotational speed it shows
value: 2400 rpm
